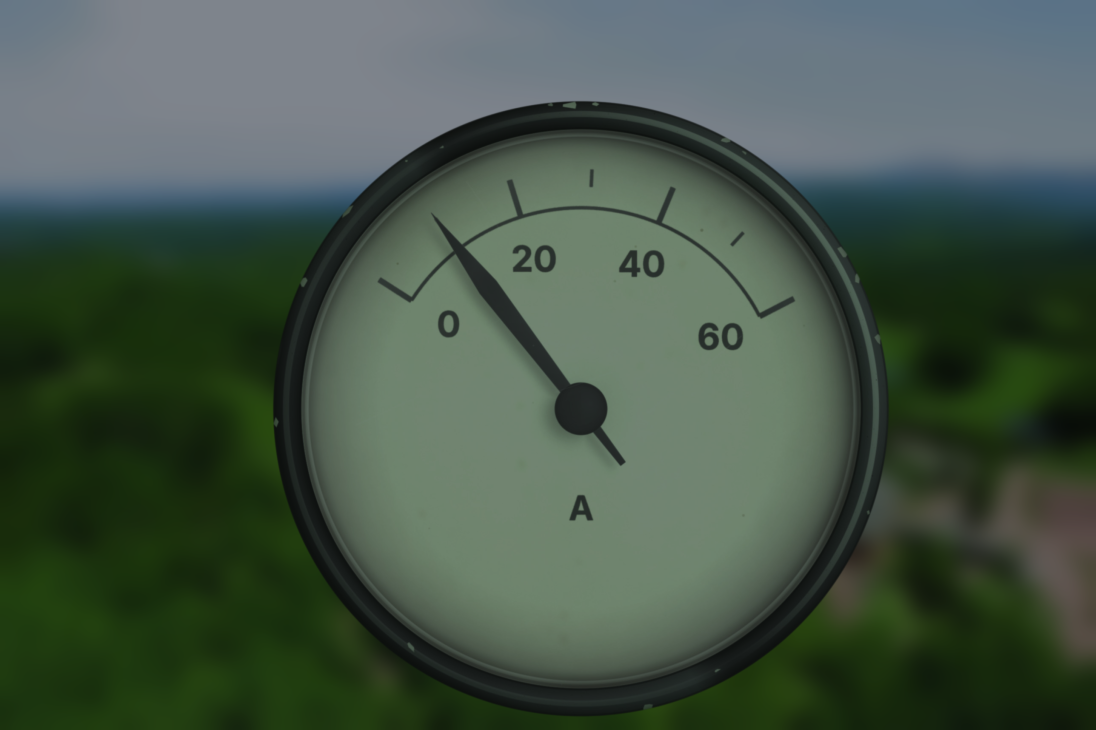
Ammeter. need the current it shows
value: 10 A
